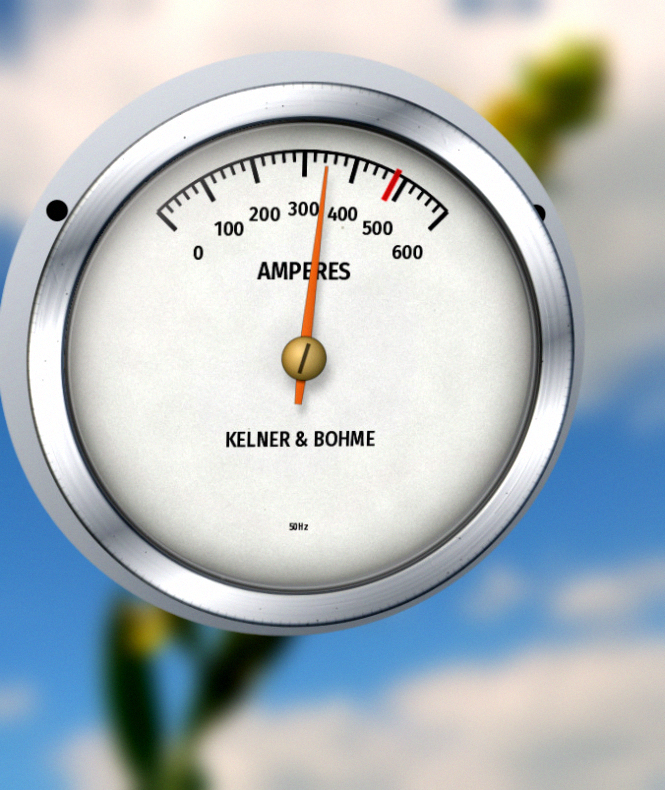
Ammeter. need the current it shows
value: 340 A
